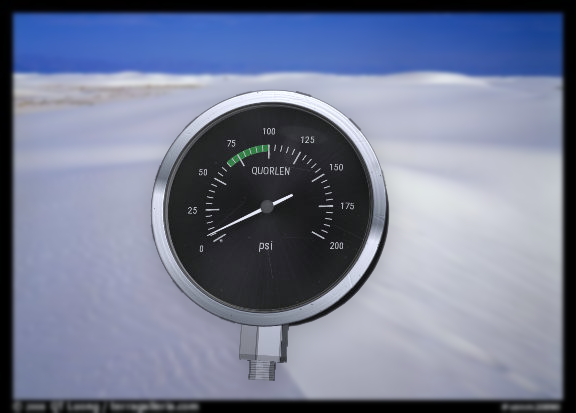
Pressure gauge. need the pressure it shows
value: 5 psi
